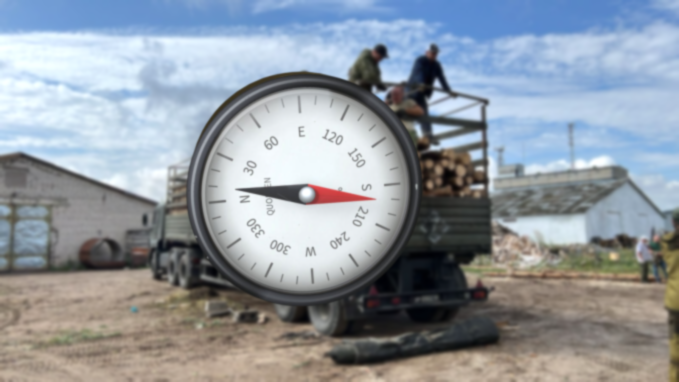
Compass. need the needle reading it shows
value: 190 °
